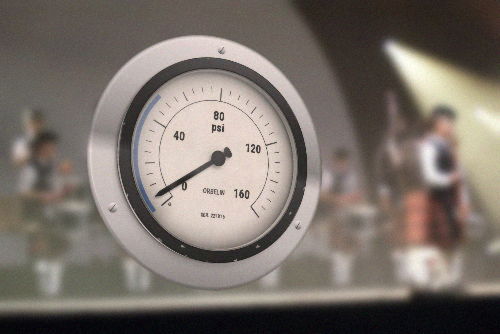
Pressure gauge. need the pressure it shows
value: 5 psi
